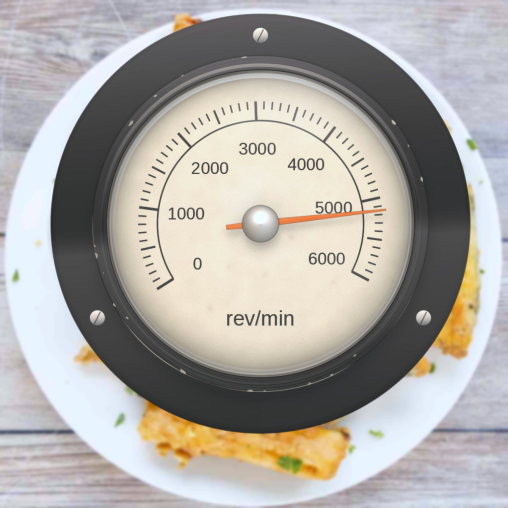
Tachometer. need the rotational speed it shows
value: 5150 rpm
